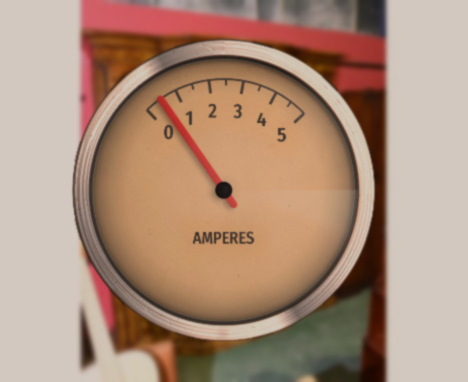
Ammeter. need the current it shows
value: 0.5 A
